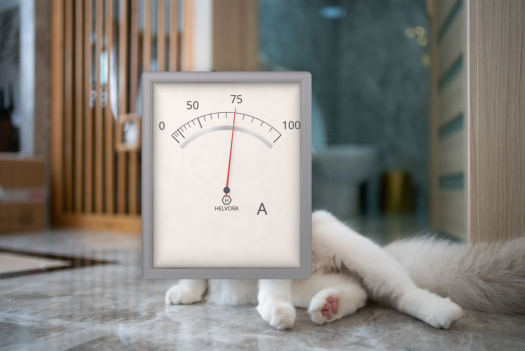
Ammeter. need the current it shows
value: 75 A
